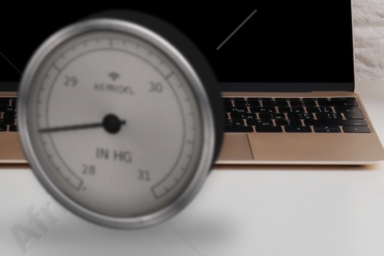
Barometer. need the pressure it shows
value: 28.5 inHg
